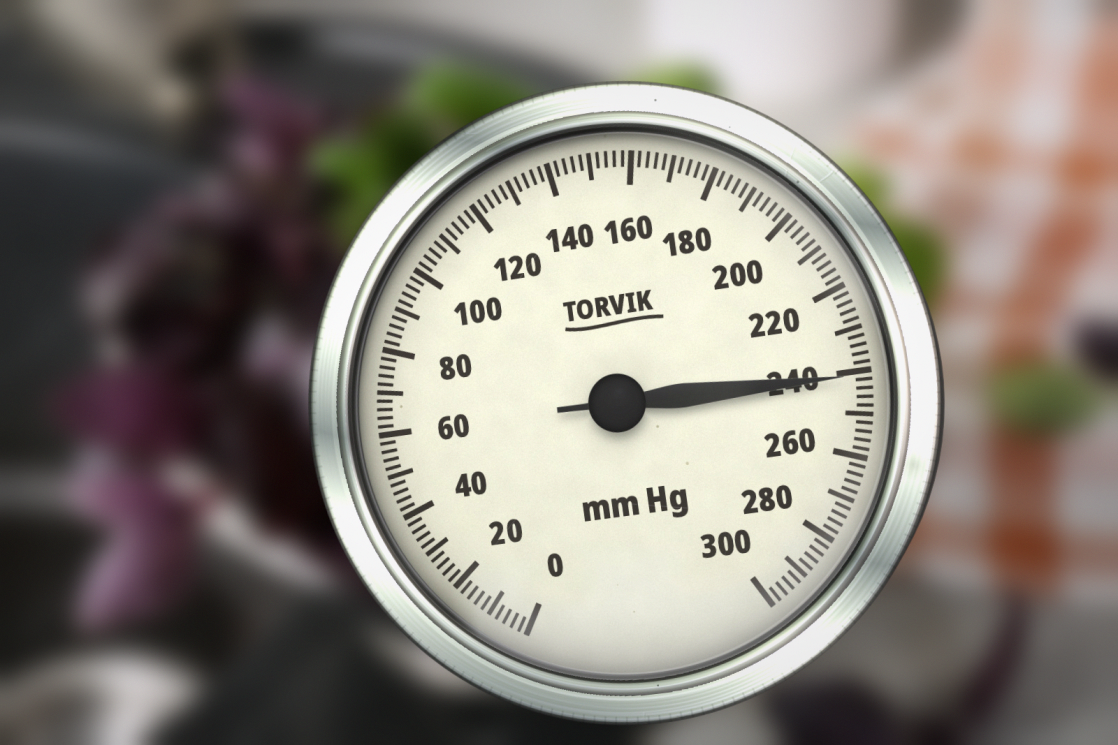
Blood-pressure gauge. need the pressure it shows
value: 241 mmHg
